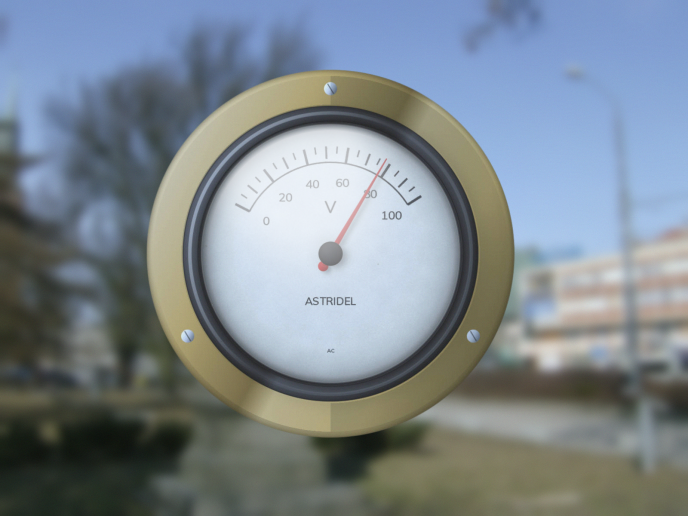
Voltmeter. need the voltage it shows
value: 77.5 V
